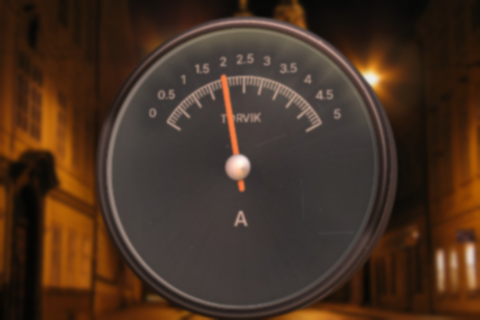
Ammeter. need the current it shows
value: 2 A
